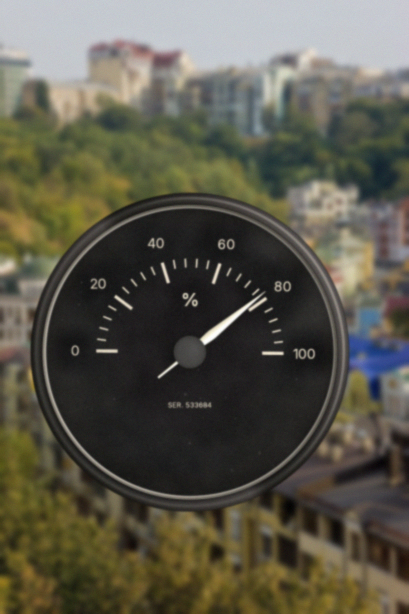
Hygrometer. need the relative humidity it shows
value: 78 %
